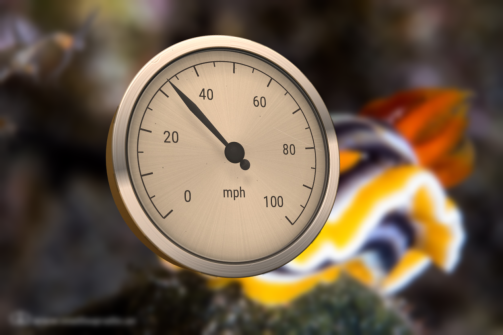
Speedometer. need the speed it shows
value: 32.5 mph
